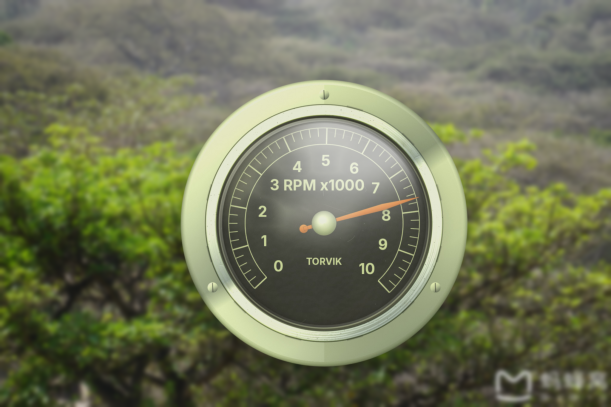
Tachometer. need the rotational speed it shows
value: 7700 rpm
